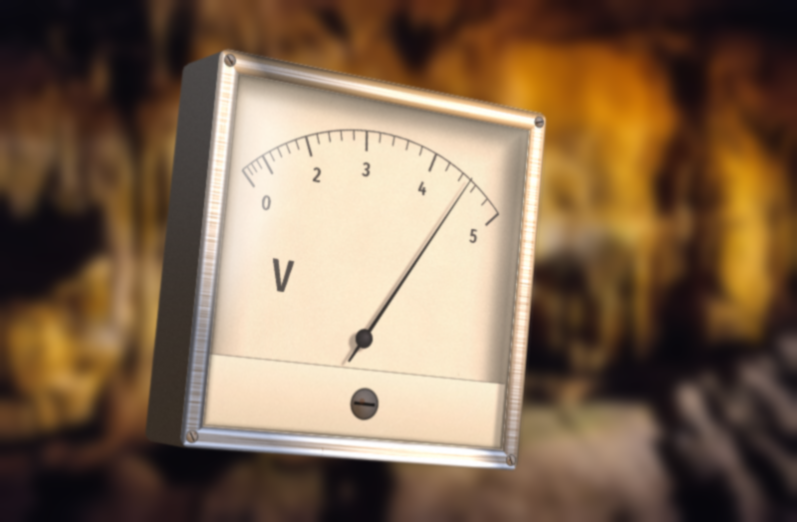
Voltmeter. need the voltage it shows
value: 4.5 V
